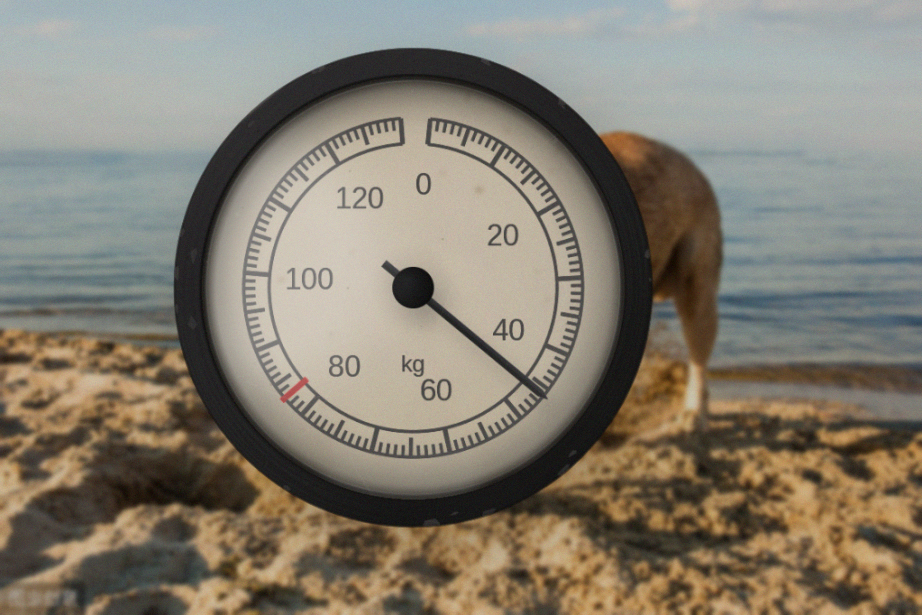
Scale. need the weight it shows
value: 46 kg
